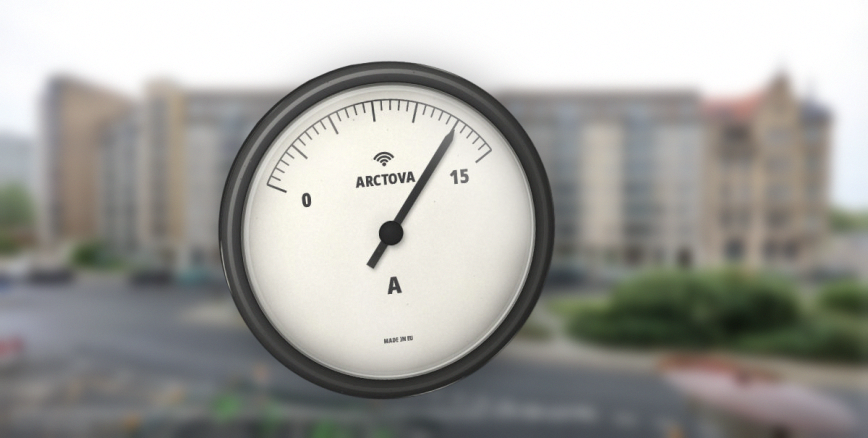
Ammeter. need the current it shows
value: 12.5 A
